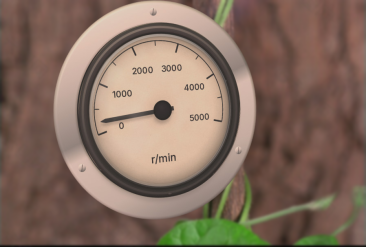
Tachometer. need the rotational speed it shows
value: 250 rpm
